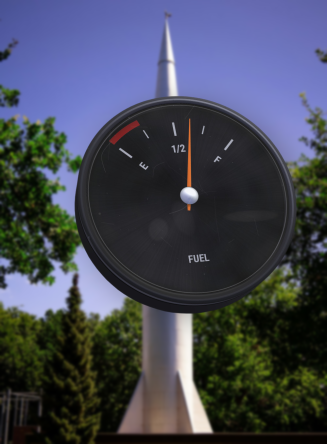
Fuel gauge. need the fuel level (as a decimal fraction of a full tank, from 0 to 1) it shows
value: 0.625
